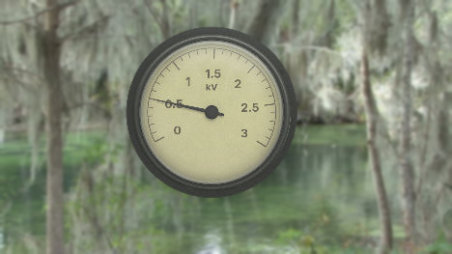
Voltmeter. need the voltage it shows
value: 0.5 kV
